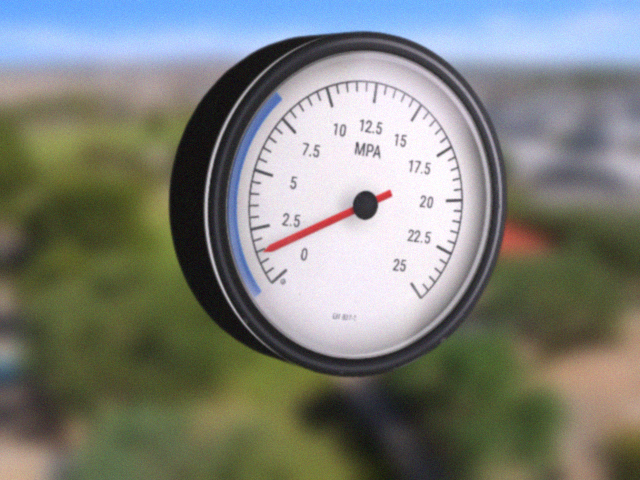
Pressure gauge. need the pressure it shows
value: 1.5 MPa
